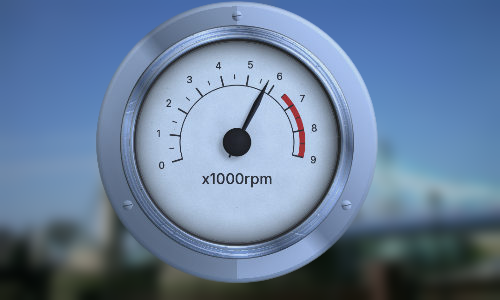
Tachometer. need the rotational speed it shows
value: 5750 rpm
